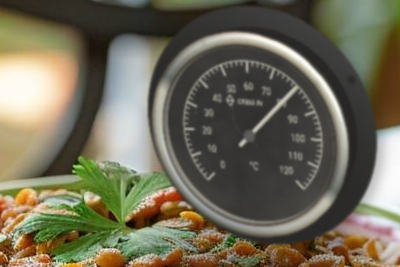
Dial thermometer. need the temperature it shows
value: 80 °C
